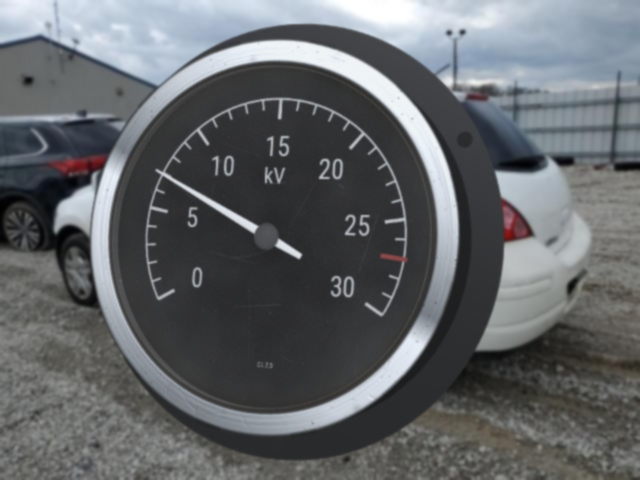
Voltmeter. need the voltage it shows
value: 7 kV
